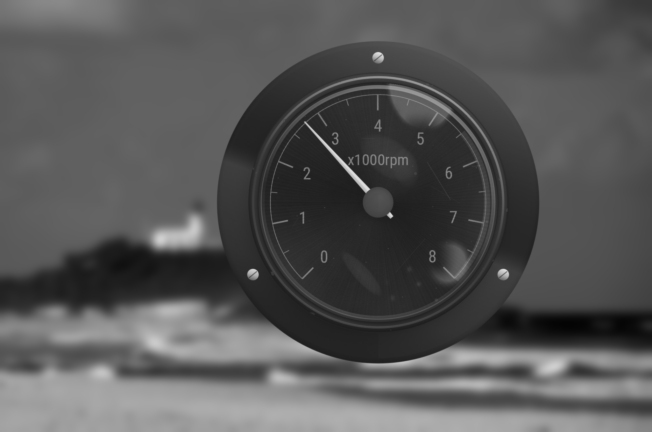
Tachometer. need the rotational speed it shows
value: 2750 rpm
